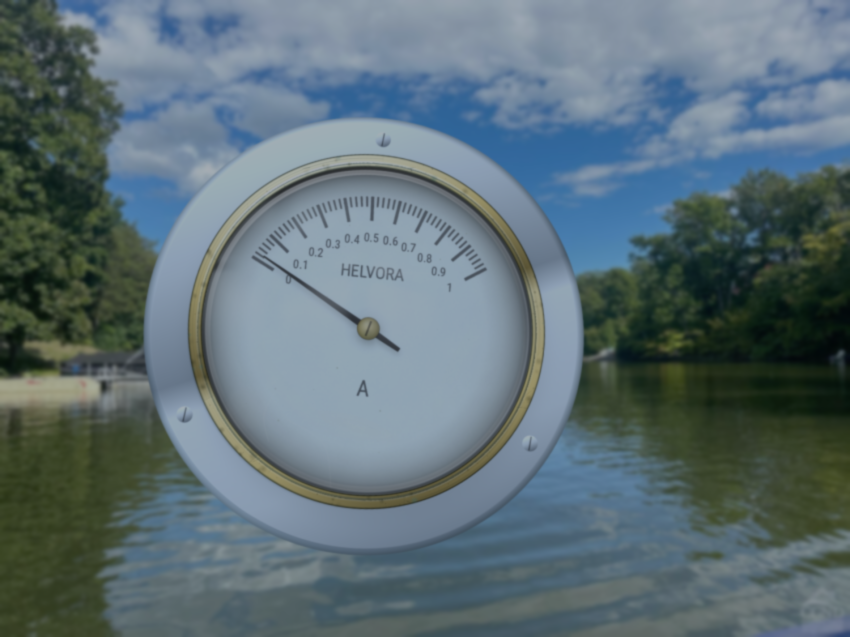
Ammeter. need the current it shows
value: 0.02 A
